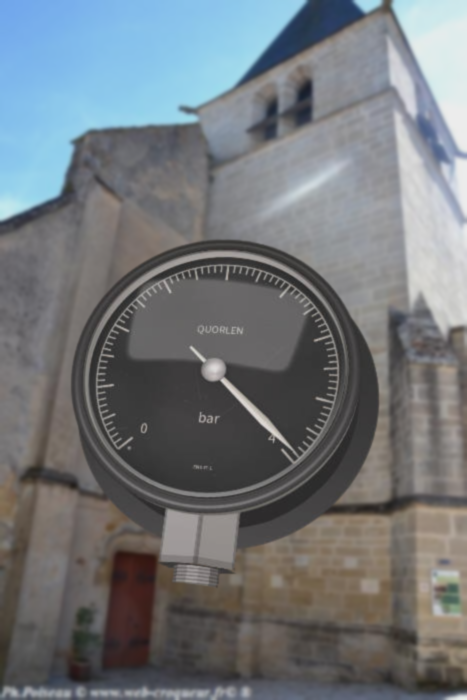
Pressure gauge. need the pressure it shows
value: 3.95 bar
